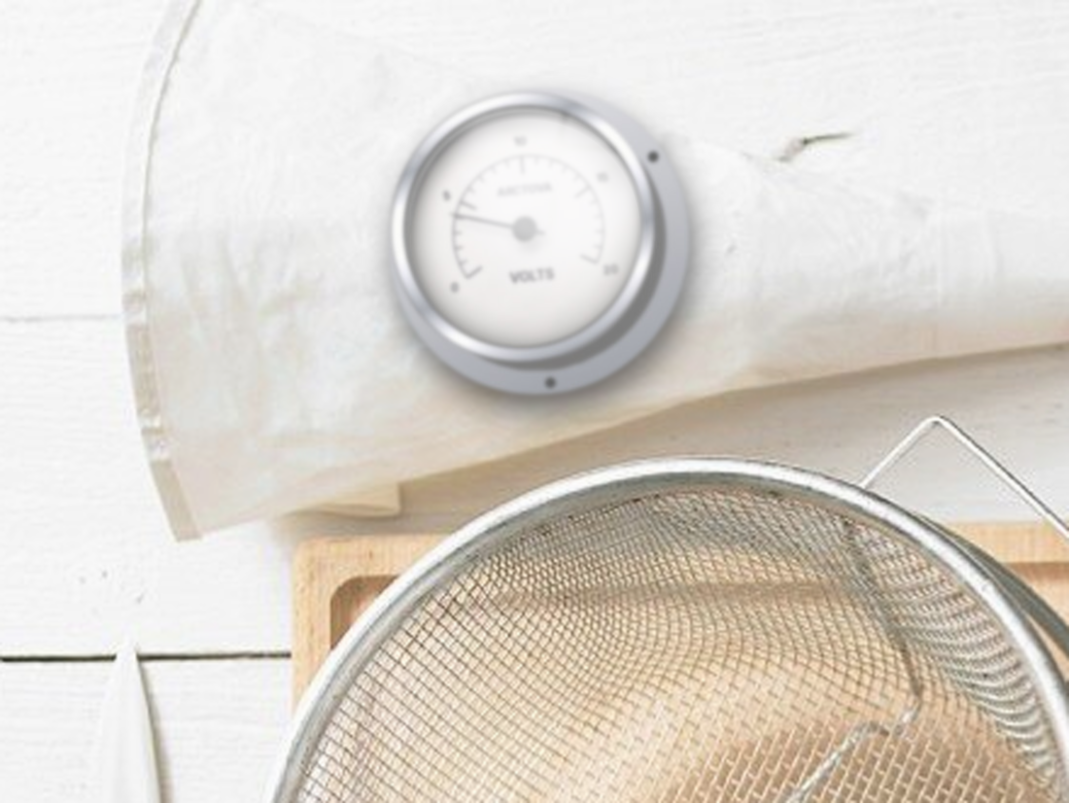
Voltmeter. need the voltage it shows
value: 4 V
